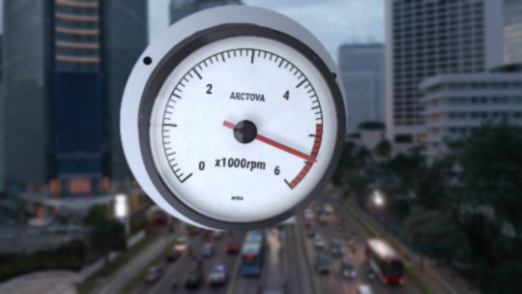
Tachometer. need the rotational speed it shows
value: 5400 rpm
